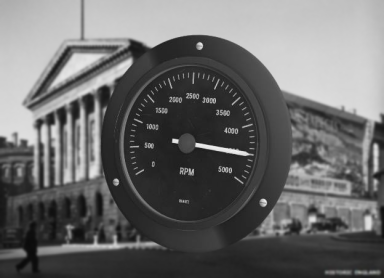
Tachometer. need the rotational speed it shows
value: 4500 rpm
